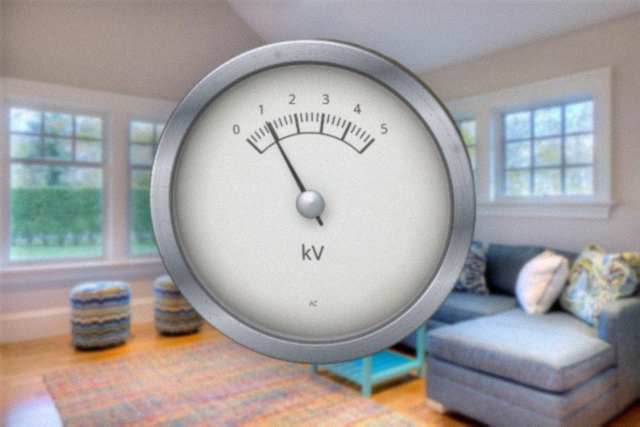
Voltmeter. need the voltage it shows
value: 1 kV
